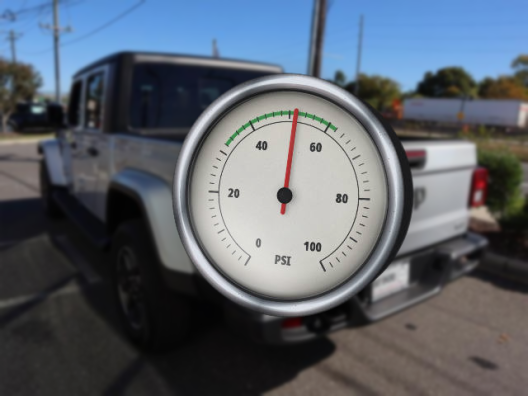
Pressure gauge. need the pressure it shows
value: 52 psi
